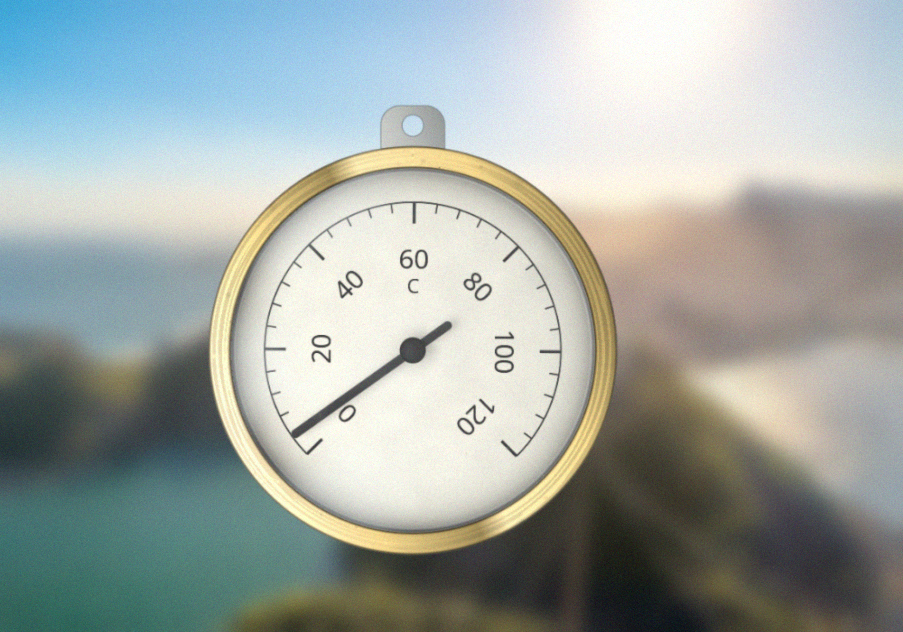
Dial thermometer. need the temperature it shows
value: 4 °C
